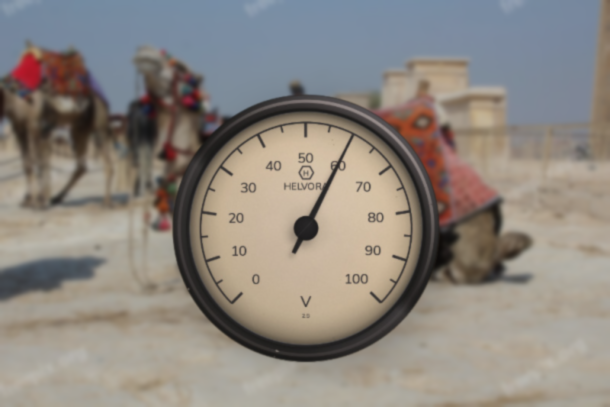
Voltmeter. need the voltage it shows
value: 60 V
